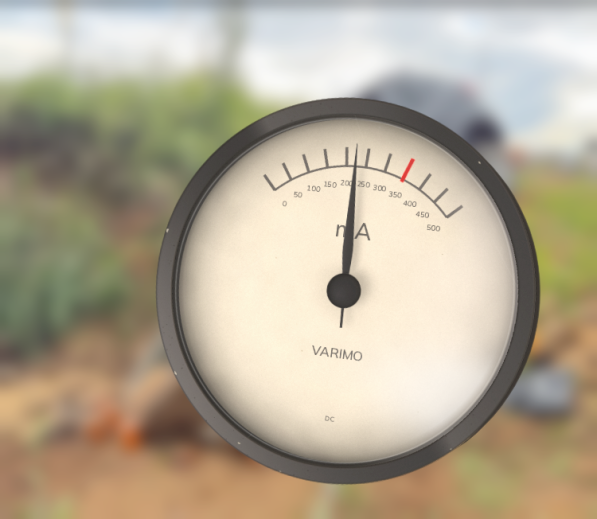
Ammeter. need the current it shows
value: 225 mA
